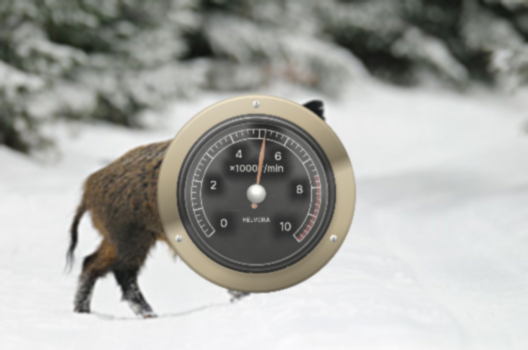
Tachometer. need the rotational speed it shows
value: 5200 rpm
